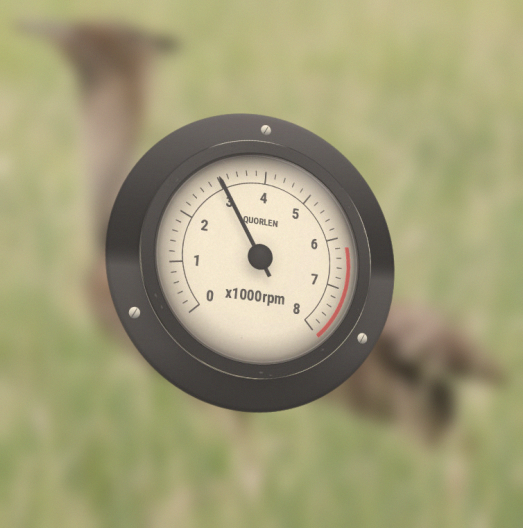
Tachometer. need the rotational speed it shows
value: 3000 rpm
